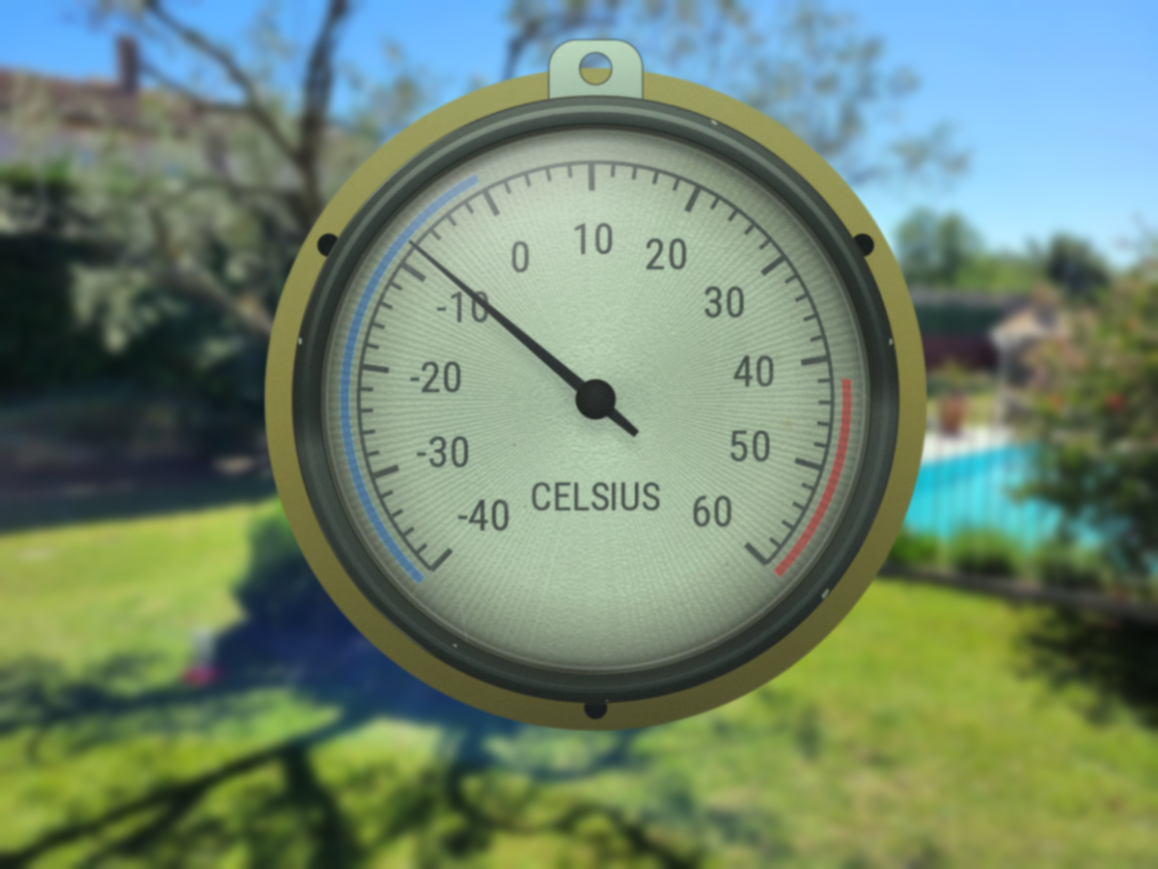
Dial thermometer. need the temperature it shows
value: -8 °C
